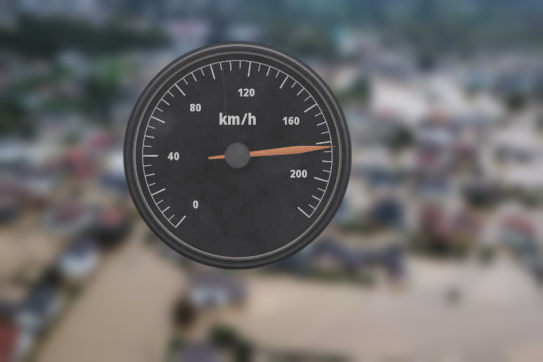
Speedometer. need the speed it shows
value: 182.5 km/h
